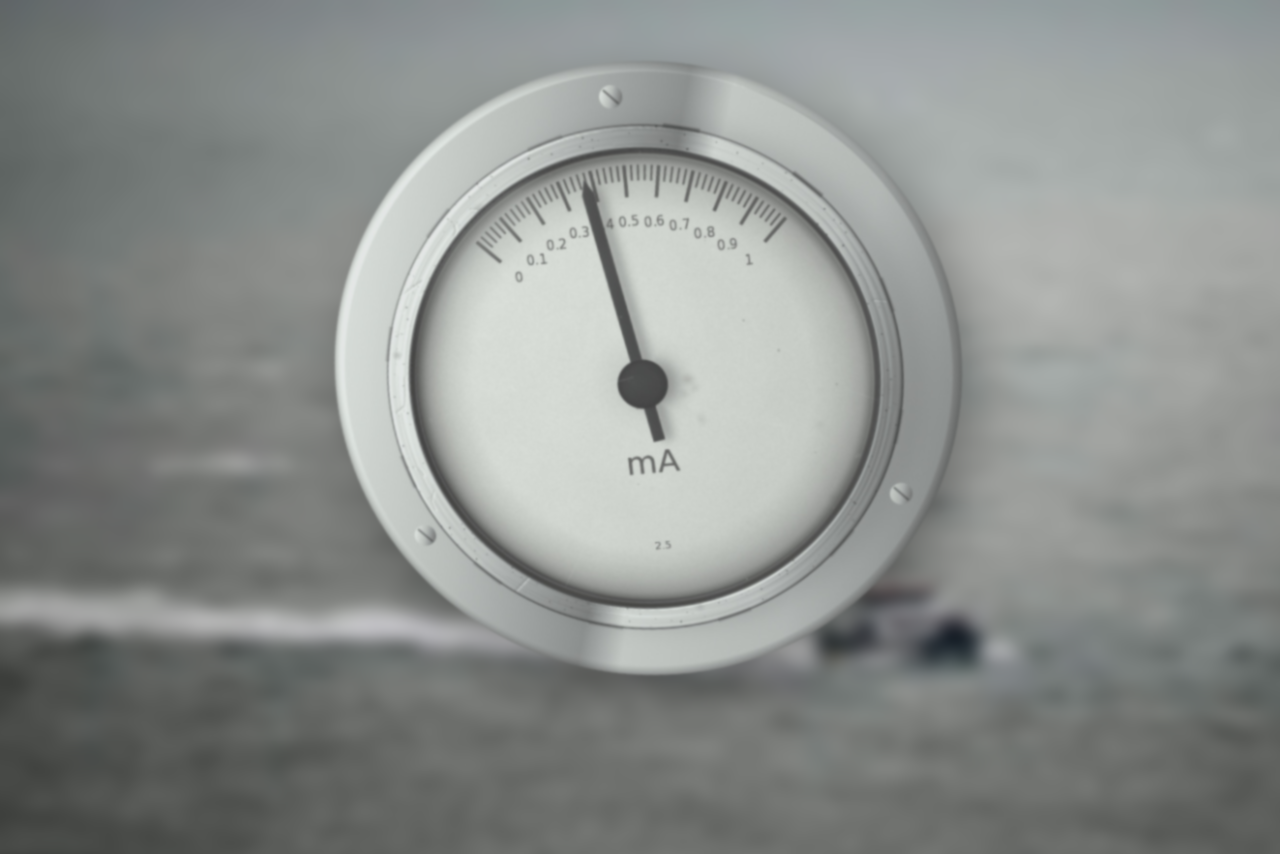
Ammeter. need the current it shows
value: 0.38 mA
